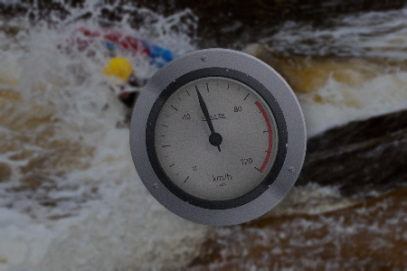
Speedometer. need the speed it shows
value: 55 km/h
